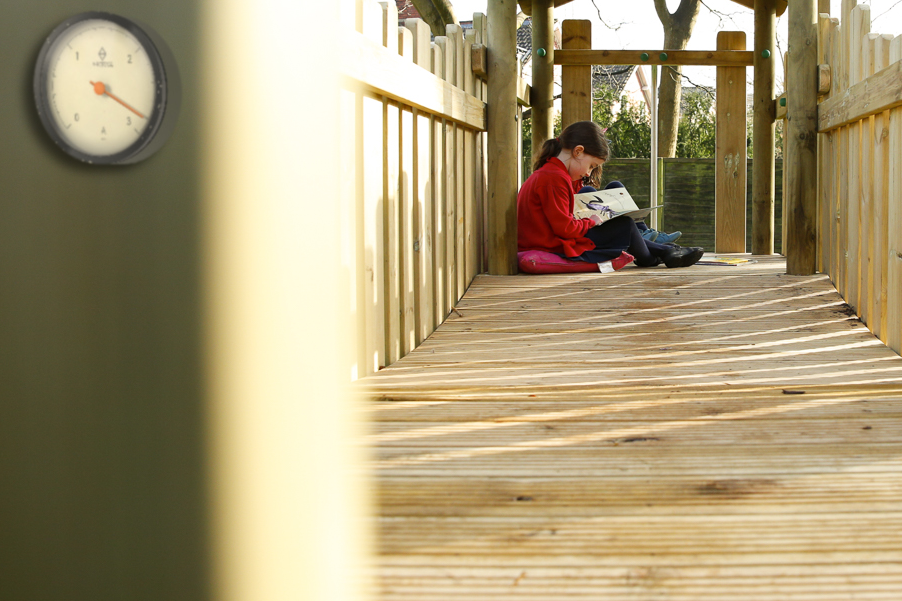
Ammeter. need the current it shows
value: 2.8 A
